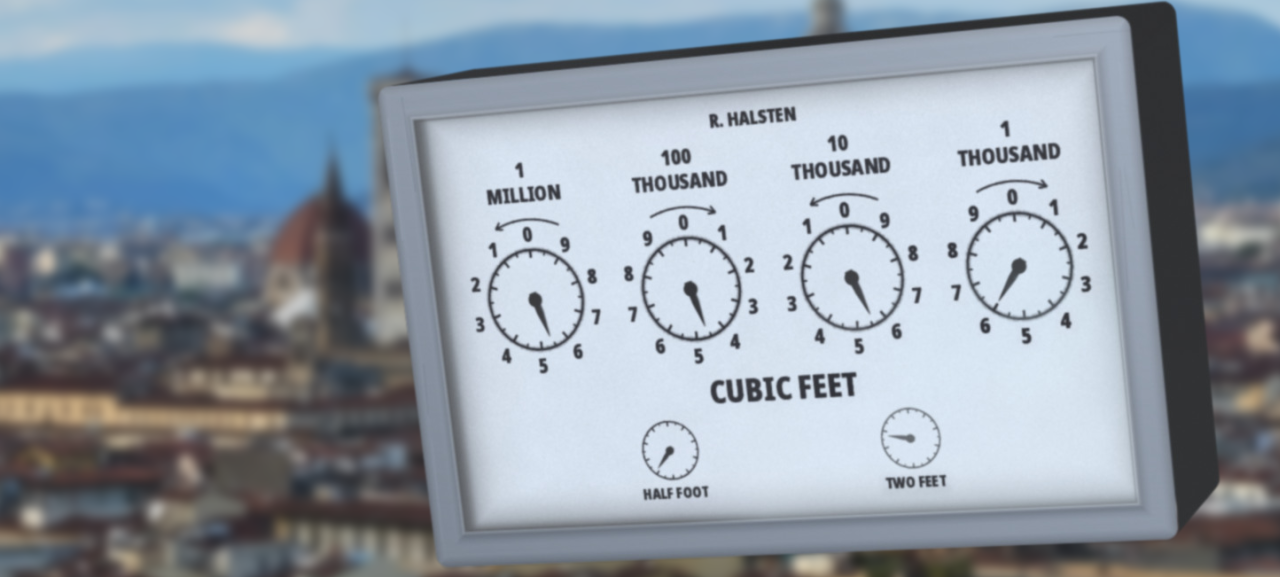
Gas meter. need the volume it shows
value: 545600 ft³
